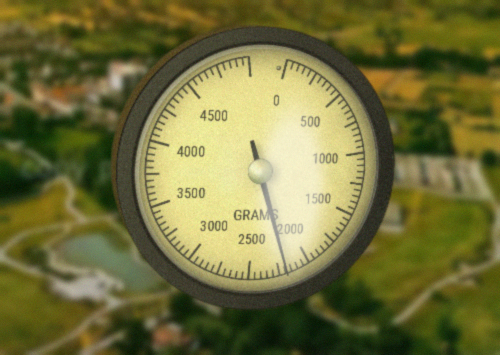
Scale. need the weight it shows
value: 2200 g
